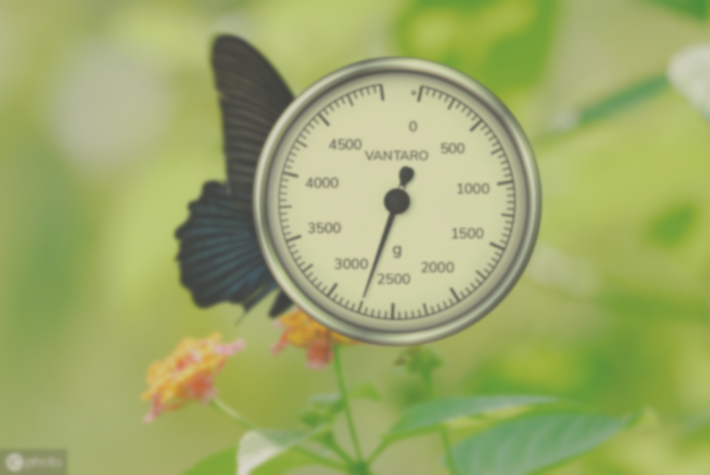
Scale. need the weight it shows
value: 2750 g
